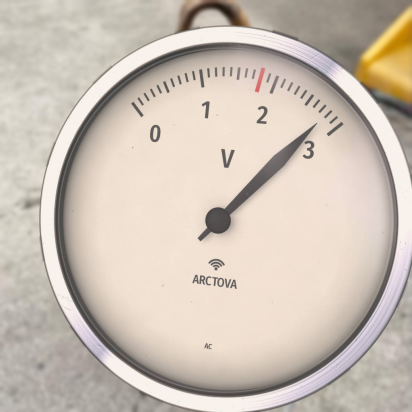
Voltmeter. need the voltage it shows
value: 2.8 V
